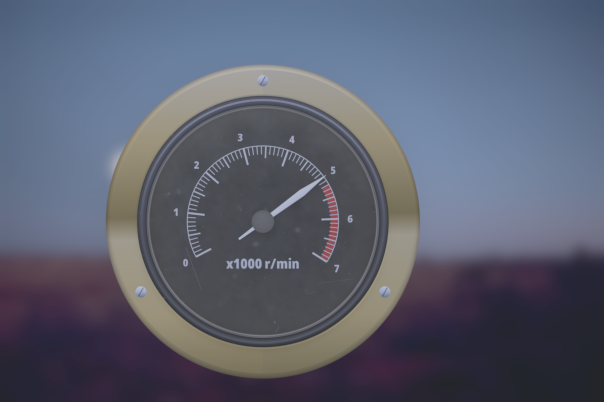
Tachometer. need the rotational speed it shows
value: 5000 rpm
